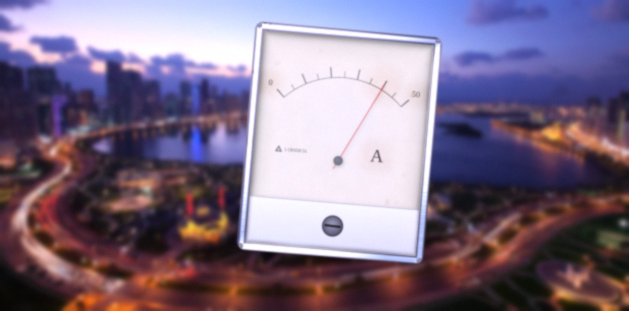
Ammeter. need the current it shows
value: 40 A
